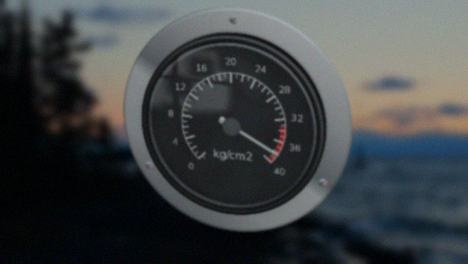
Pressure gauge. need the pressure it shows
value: 38 kg/cm²
